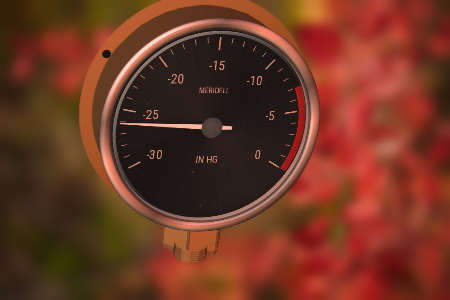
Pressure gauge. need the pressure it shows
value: -26 inHg
